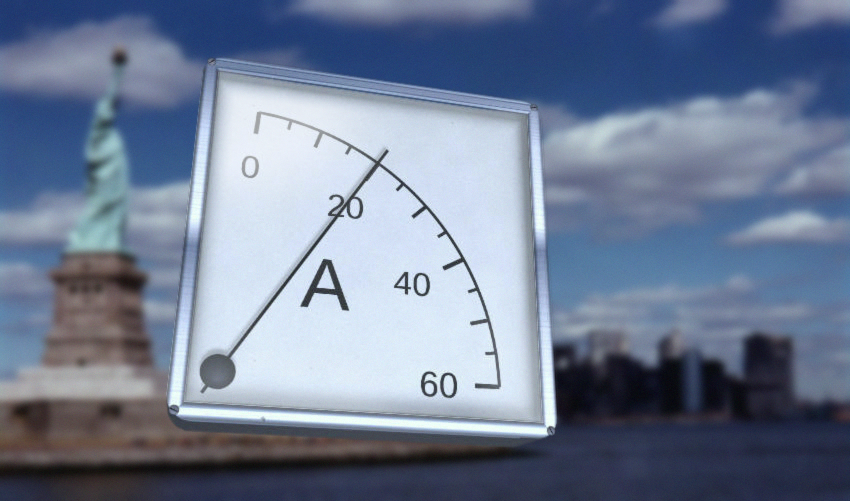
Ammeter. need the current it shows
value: 20 A
